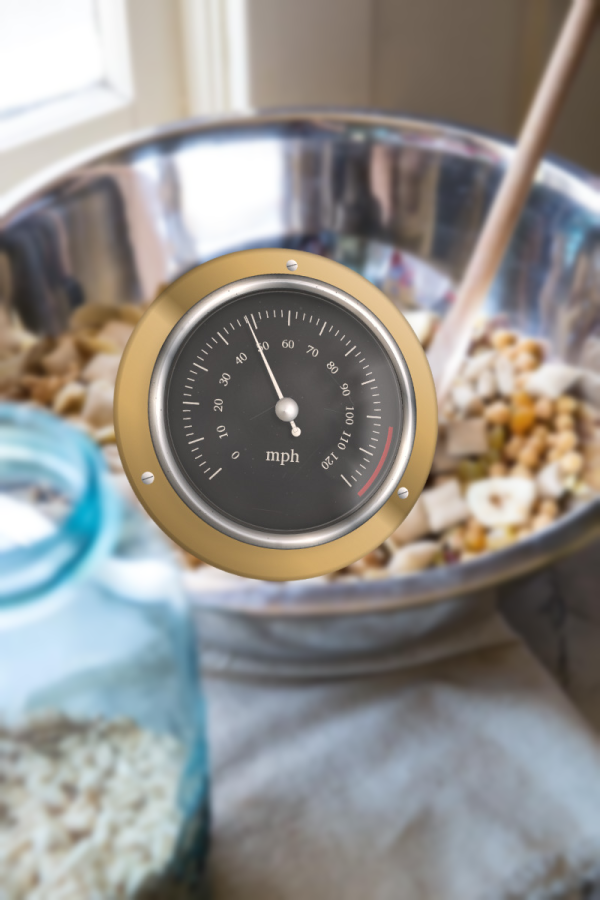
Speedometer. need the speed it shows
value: 48 mph
